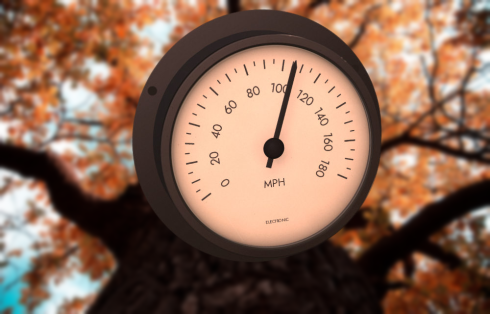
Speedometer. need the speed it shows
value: 105 mph
